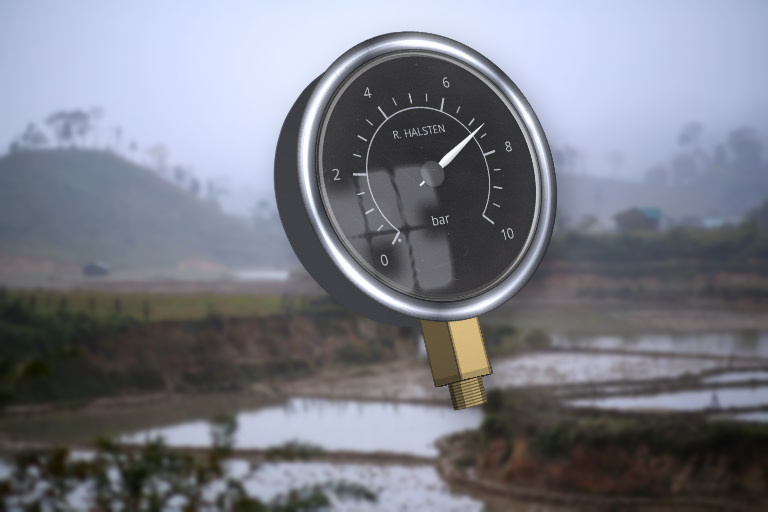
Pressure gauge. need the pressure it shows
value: 7.25 bar
